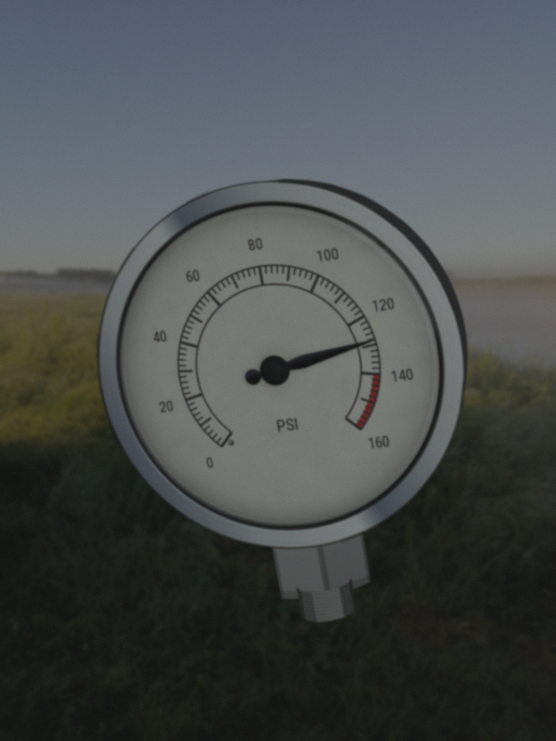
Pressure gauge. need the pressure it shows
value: 128 psi
